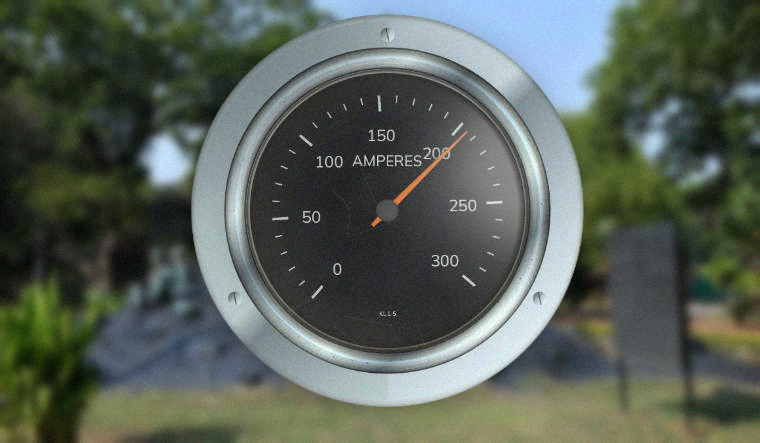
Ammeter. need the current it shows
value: 205 A
